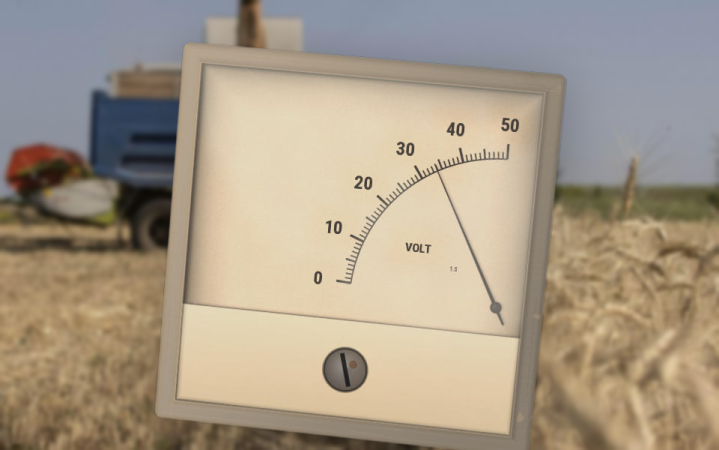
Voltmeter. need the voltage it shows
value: 34 V
